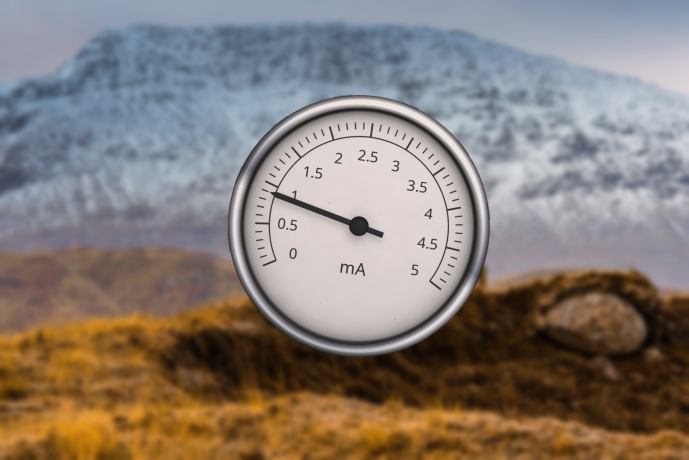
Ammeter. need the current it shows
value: 0.9 mA
